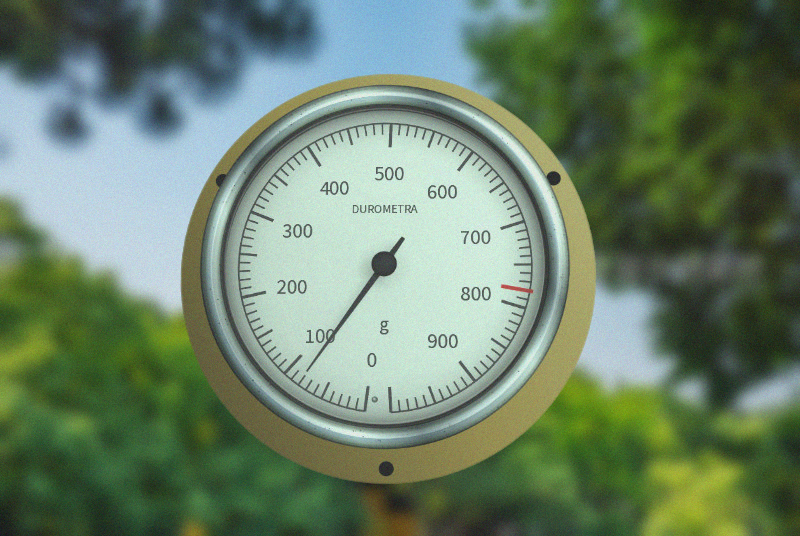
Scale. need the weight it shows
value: 80 g
